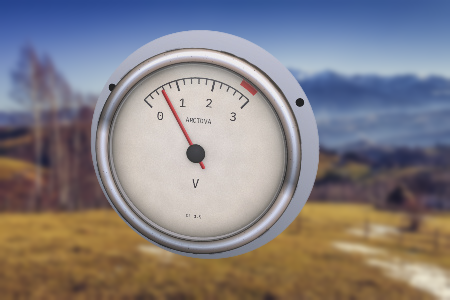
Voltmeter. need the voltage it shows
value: 0.6 V
